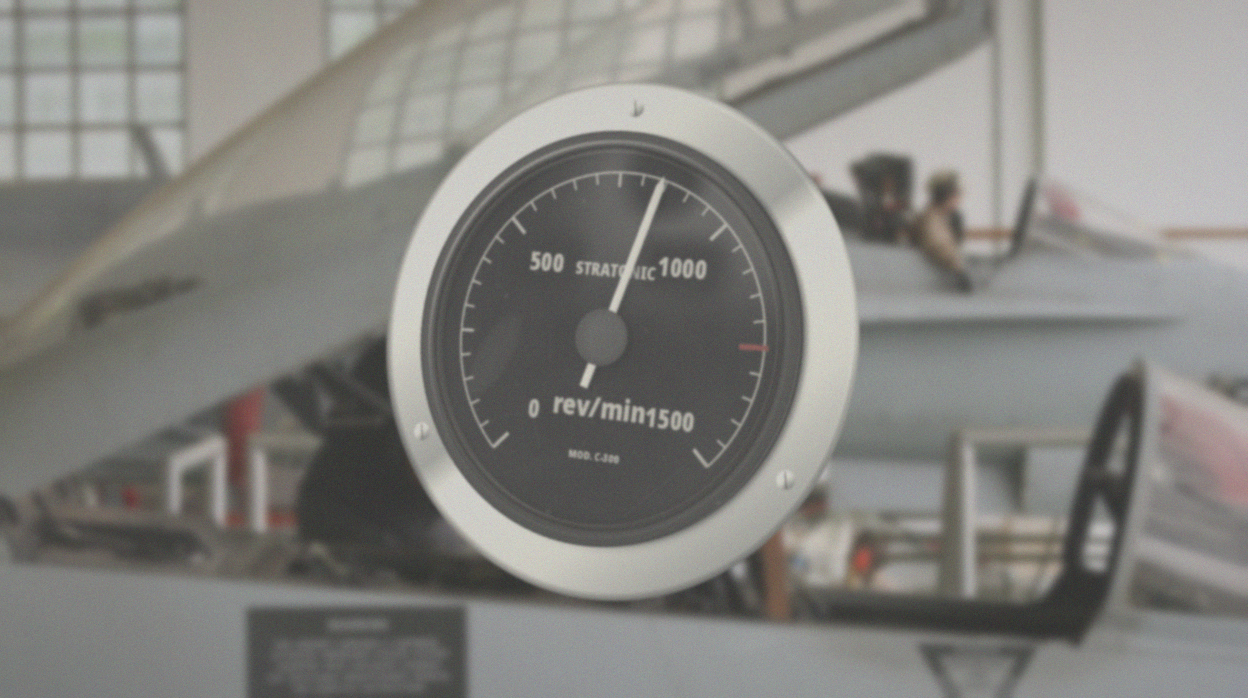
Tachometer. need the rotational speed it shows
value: 850 rpm
